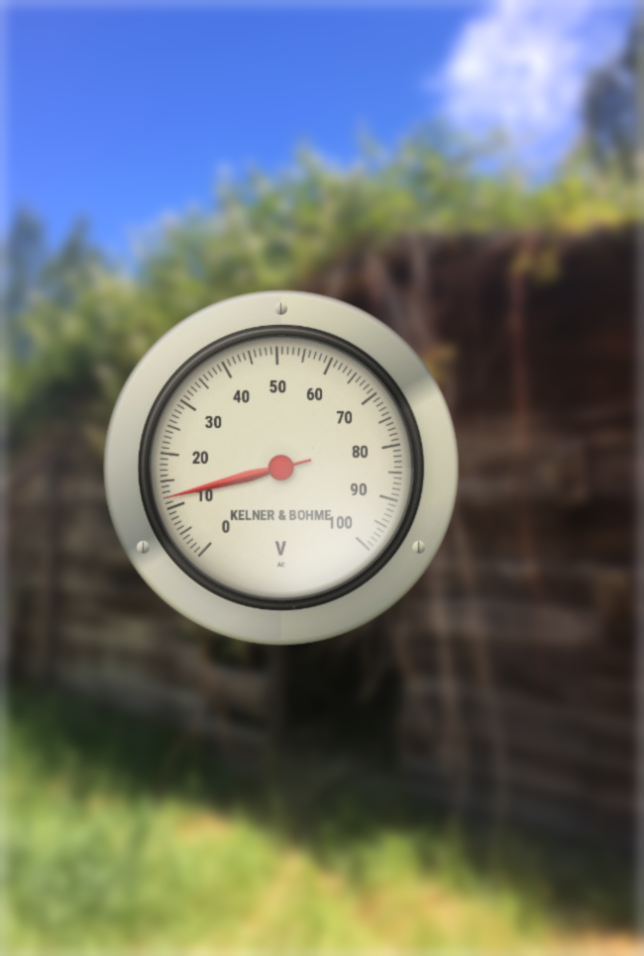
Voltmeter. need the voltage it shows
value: 12 V
